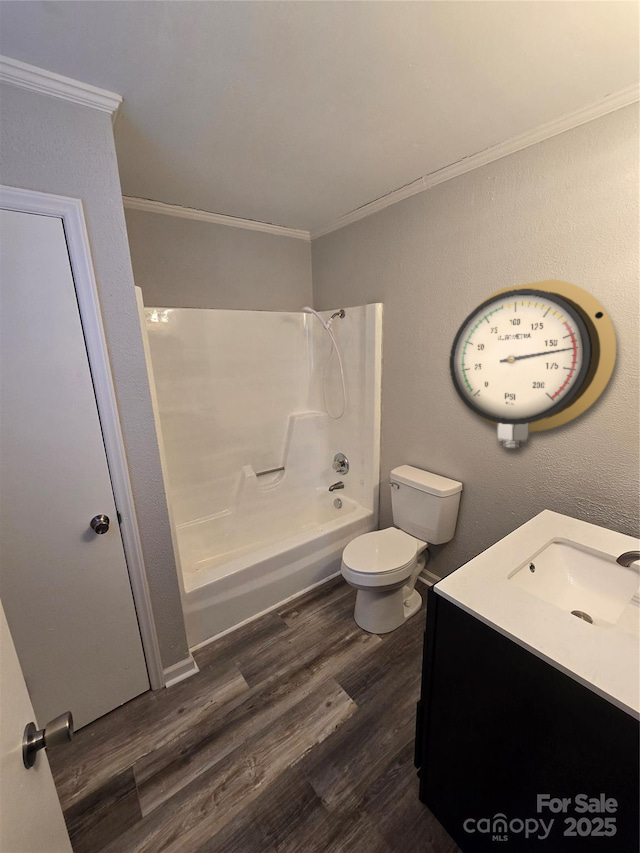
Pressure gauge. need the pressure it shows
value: 160 psi
